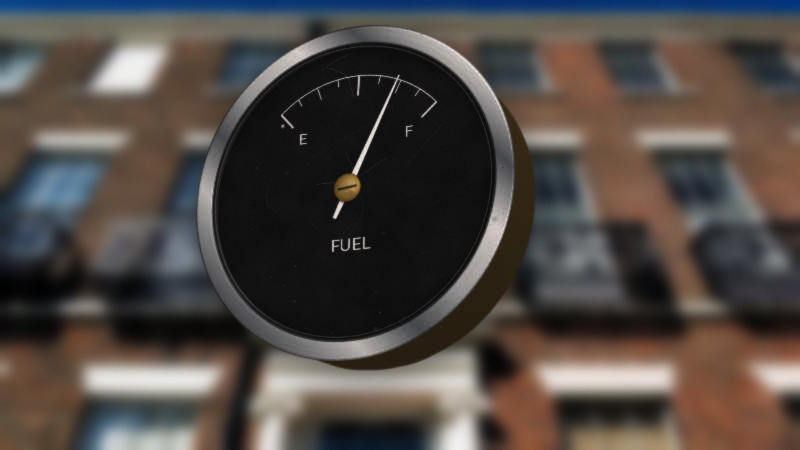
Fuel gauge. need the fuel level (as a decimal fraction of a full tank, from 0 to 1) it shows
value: 0.75
